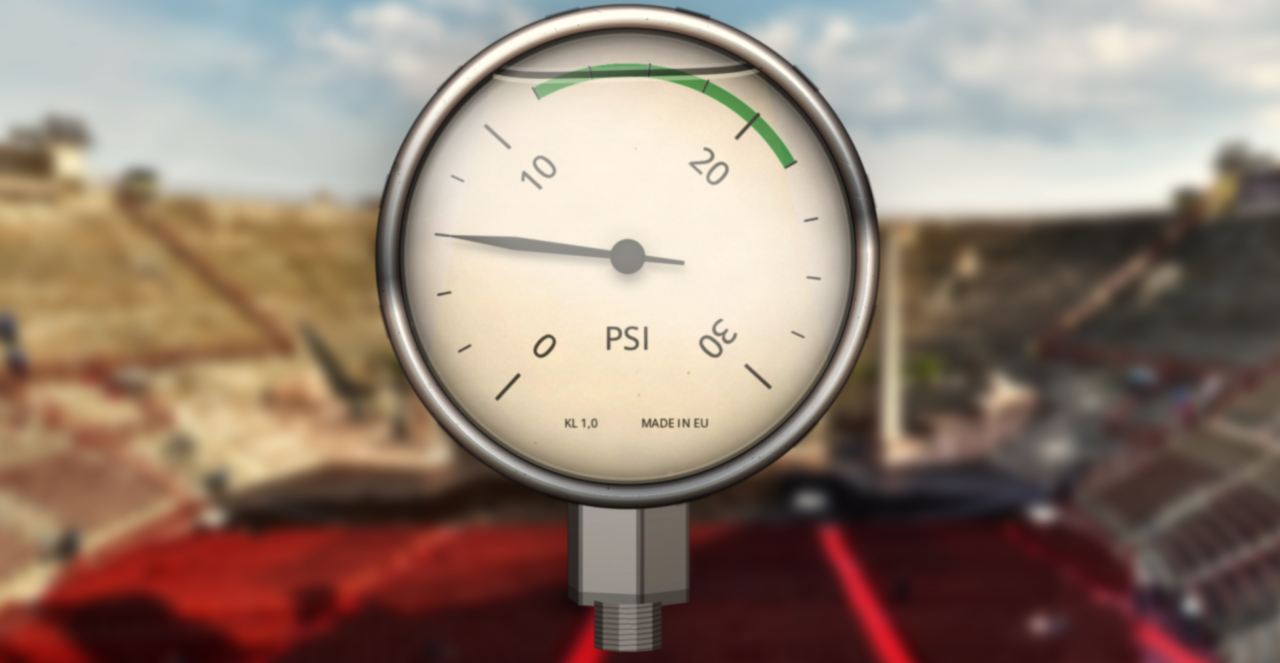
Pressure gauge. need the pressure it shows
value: 6 psi
